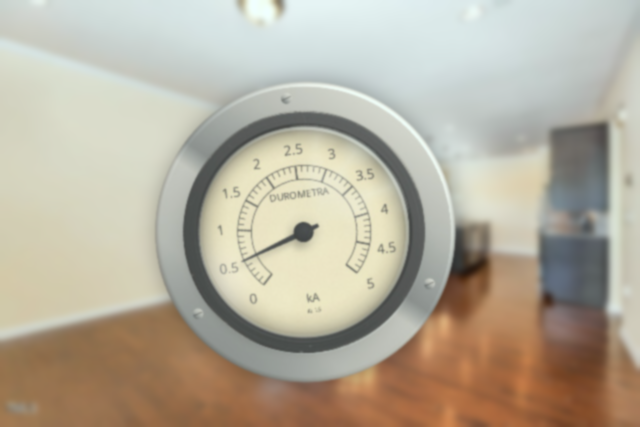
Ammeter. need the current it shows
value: 0.5 kA
